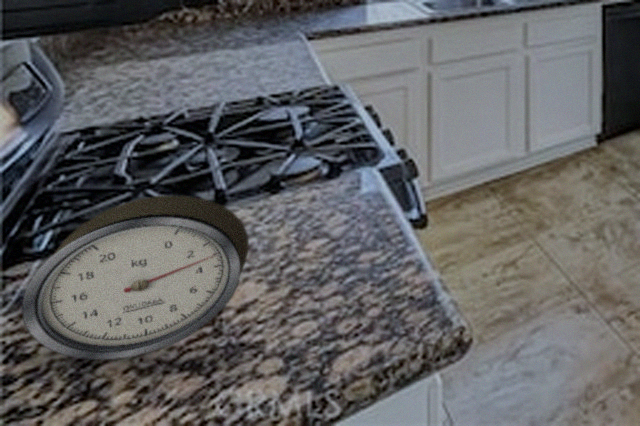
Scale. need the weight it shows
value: 3 kg
